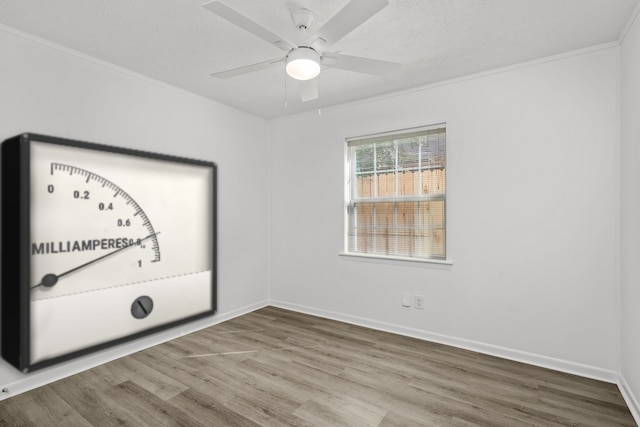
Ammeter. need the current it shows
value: 0.8 mA
